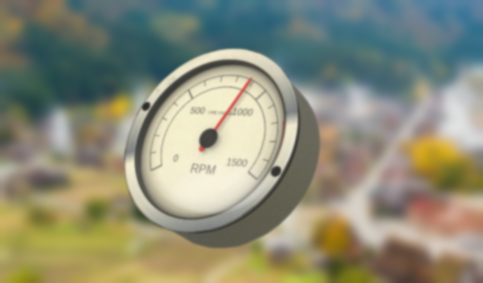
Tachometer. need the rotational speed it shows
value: 900 rpm
